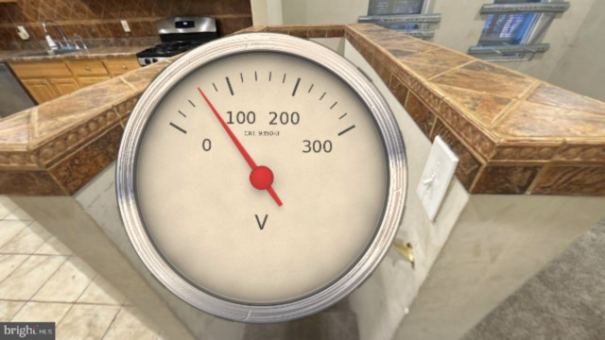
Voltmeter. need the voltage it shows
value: 60 V
